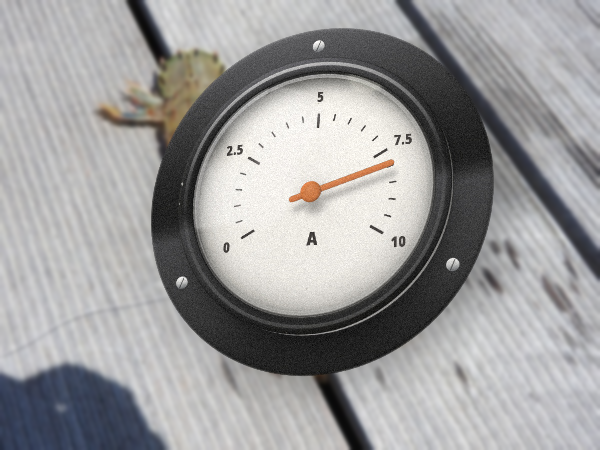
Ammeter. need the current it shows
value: 8 A
